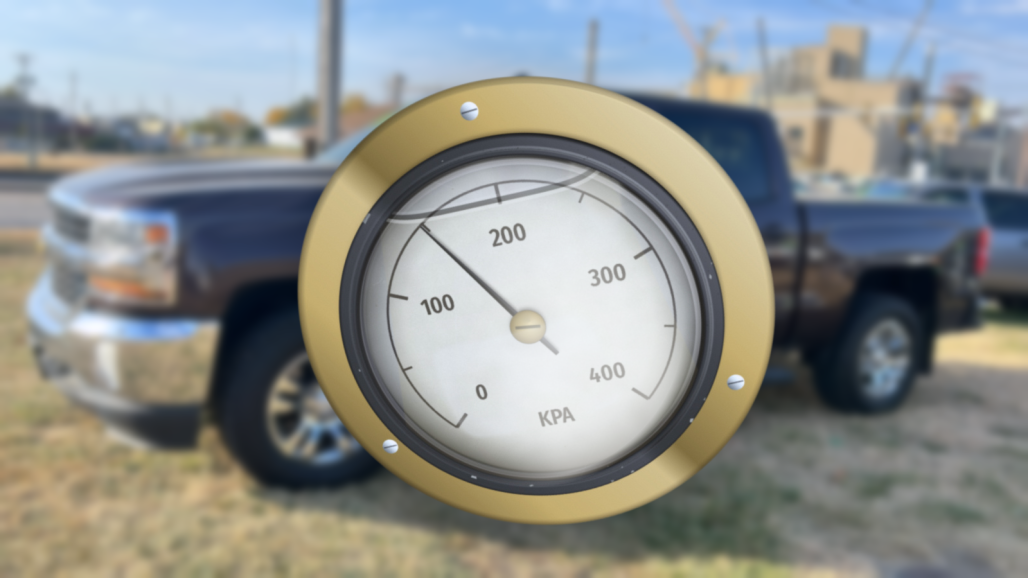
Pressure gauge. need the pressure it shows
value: 150 kPa
